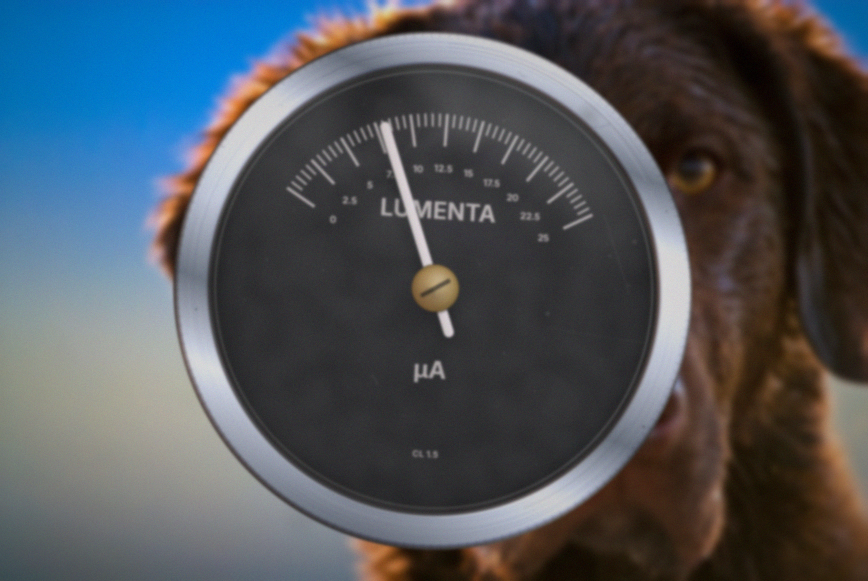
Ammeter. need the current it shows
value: 8 µA
